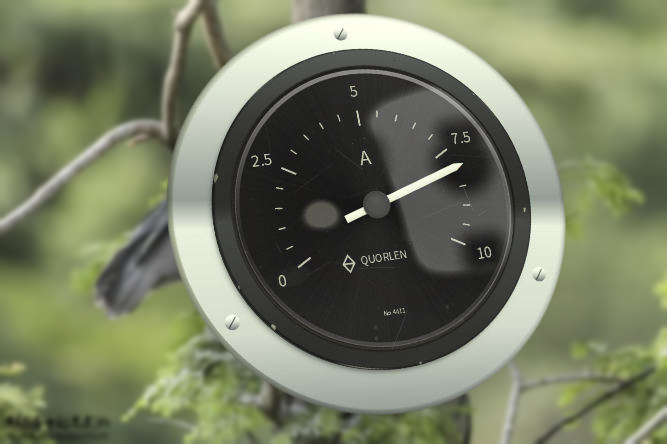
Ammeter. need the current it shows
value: 8 A
